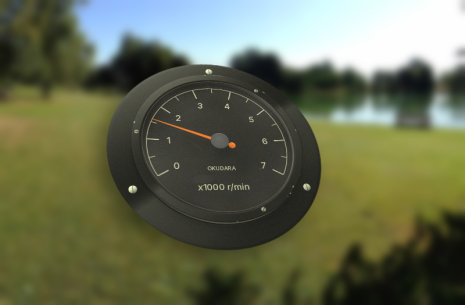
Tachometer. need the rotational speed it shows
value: 1500 rpm
